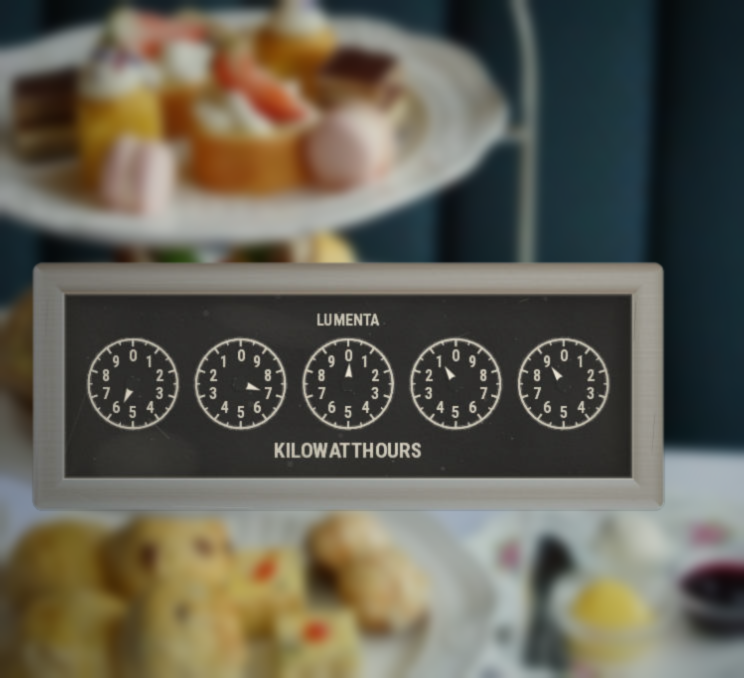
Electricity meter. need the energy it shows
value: 57009 kWh
